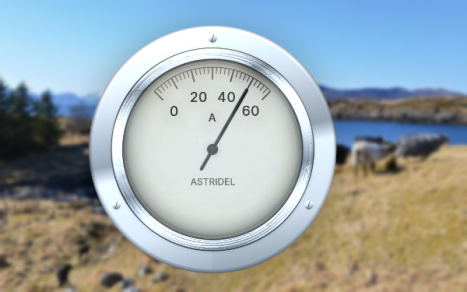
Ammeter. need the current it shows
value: 50 A
